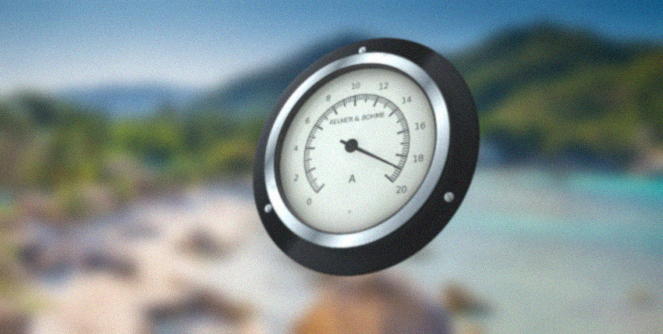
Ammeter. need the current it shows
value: 19 A
